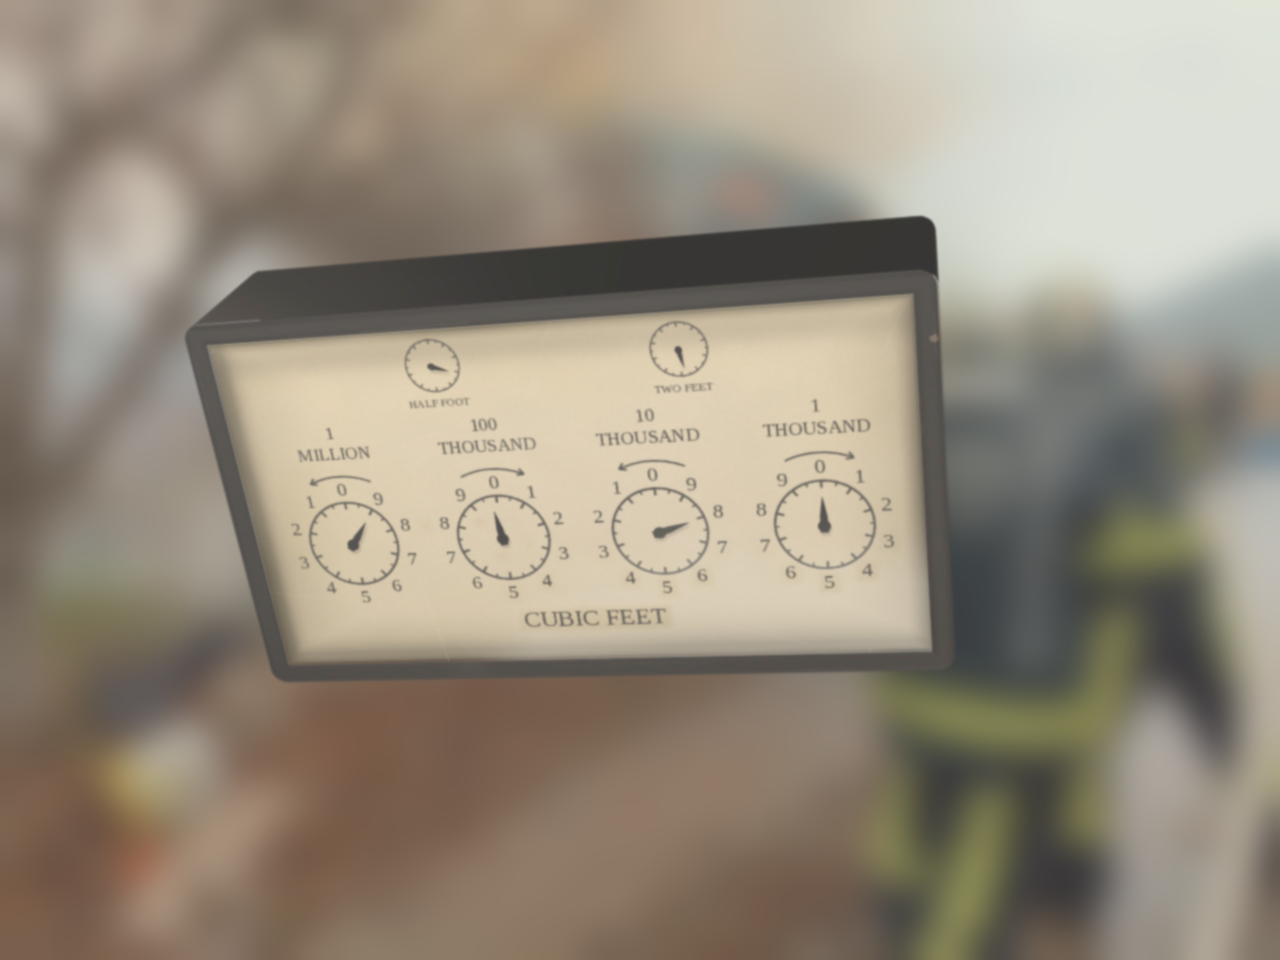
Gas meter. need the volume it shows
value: 898000 ft³
